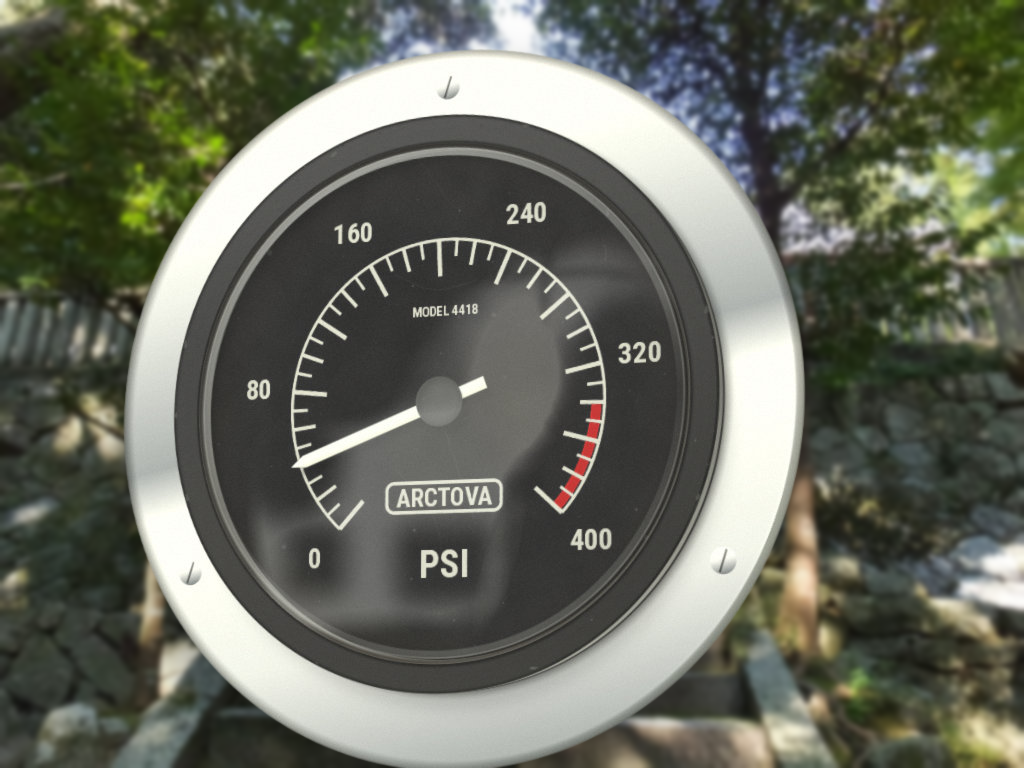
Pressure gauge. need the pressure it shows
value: 40 psi
